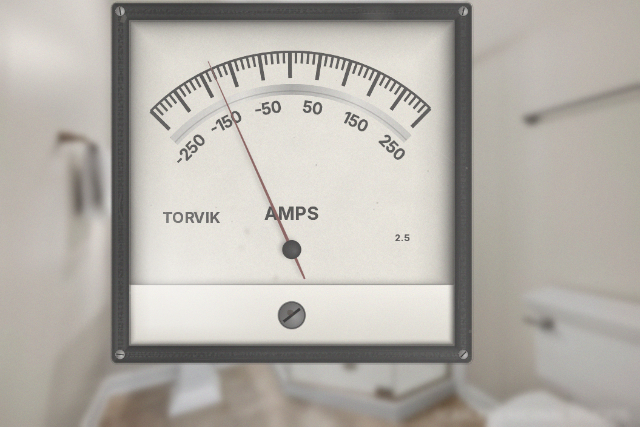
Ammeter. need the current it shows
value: -130 A
